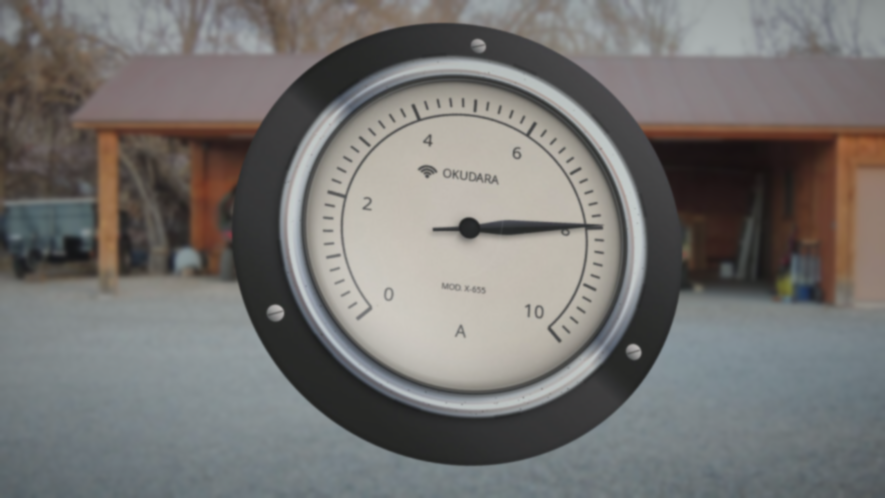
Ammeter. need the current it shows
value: 8 A
